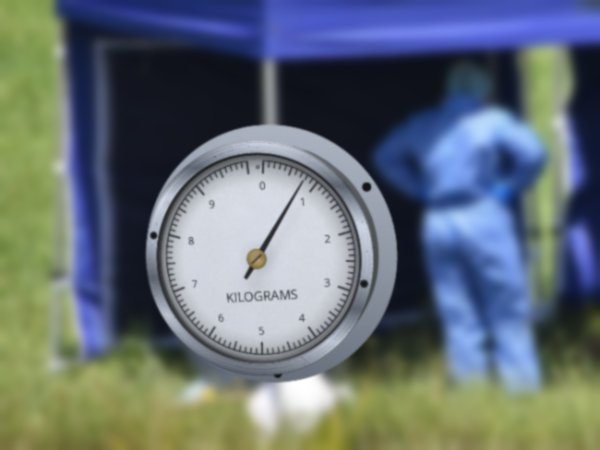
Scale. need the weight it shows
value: 0.8 kg
